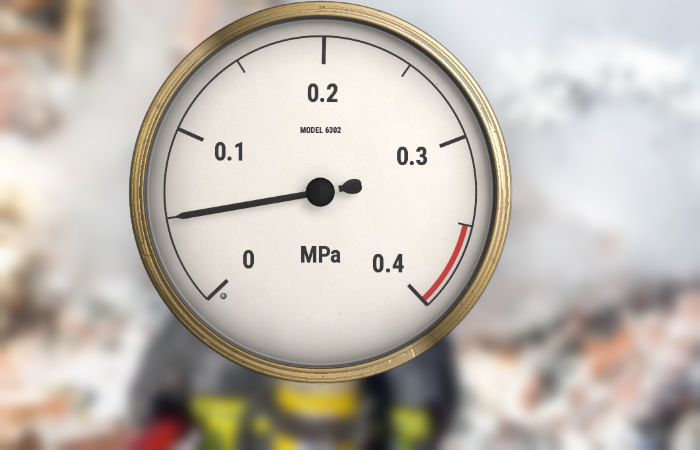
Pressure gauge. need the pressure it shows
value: 0.05 MPa
